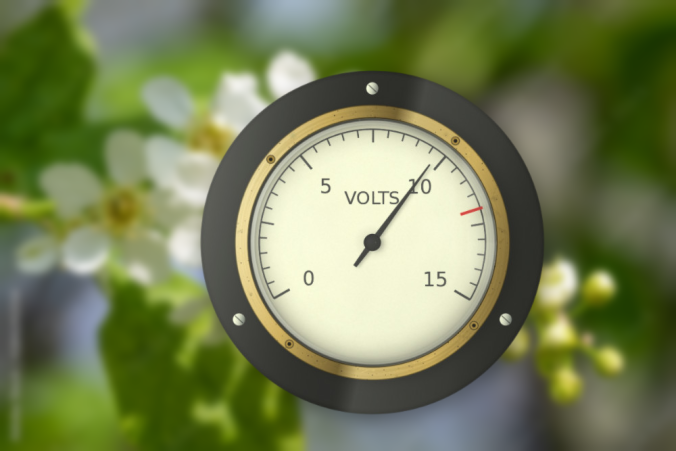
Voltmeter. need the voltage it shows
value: 9.75 V
